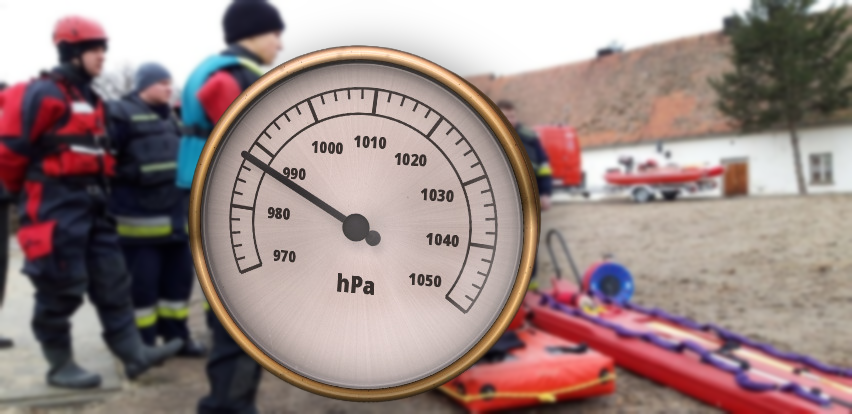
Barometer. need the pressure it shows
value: 988 hPa
